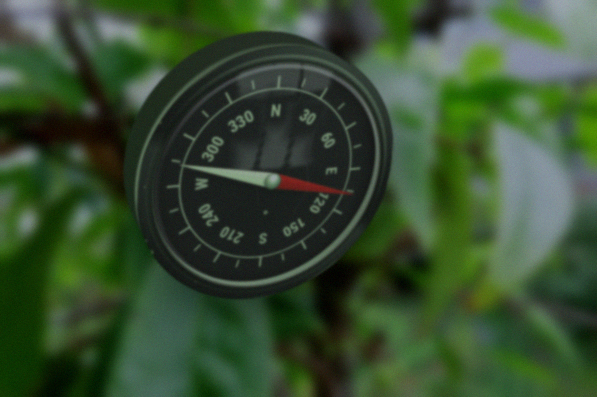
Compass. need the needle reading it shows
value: 105 °
